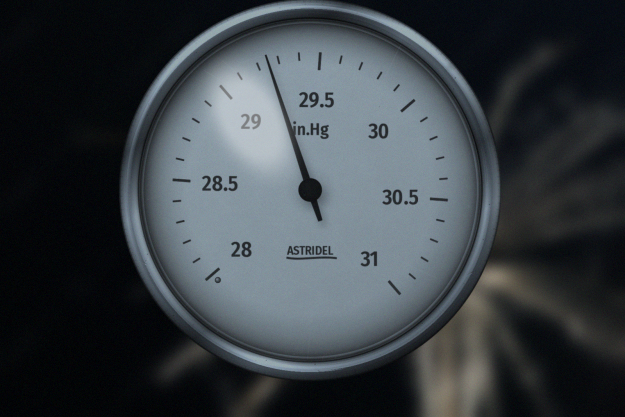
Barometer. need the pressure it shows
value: 29.25 inHg
